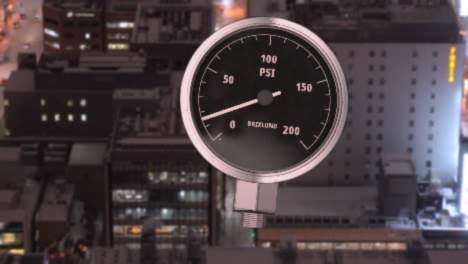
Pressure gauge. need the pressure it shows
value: 15 psi
